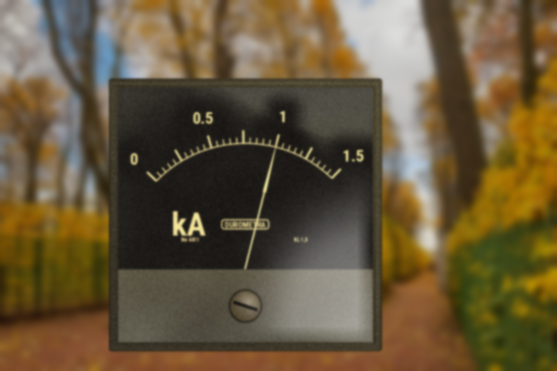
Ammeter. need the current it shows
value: 1 kA
